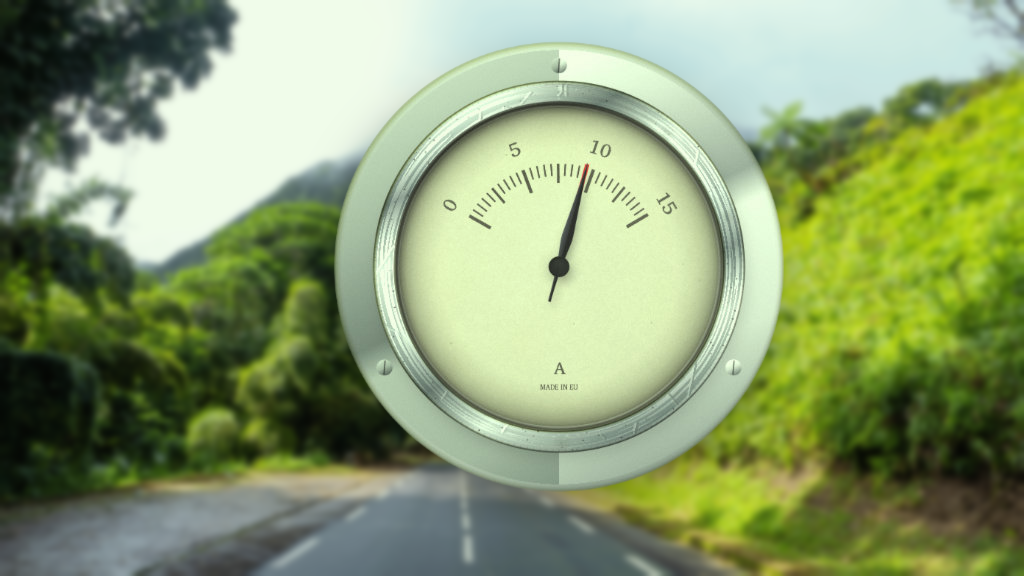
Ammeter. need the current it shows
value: 9.5 A
